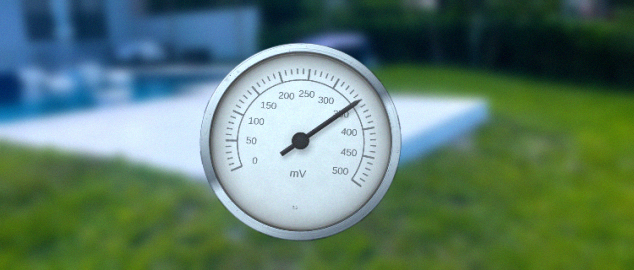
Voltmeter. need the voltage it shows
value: 350 mV
